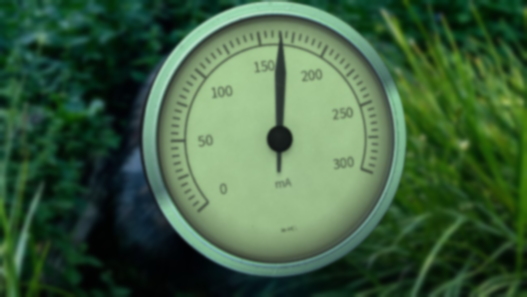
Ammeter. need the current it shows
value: 165 mA
